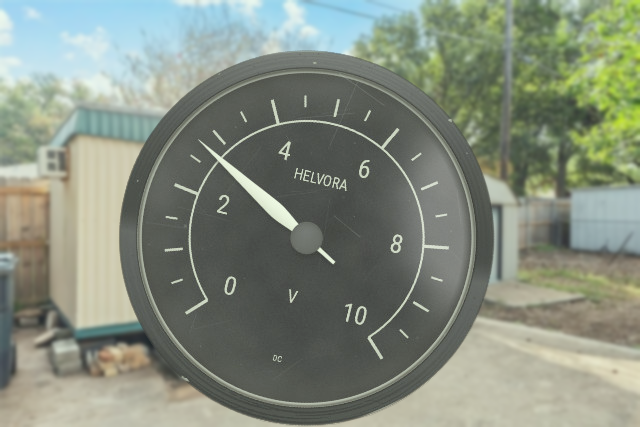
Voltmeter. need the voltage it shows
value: 2.75 V
